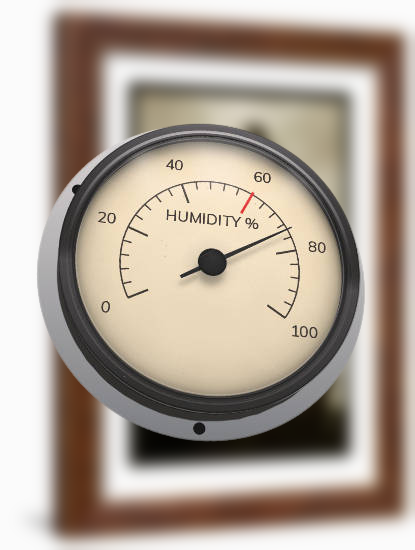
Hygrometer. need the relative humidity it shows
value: 74 %
